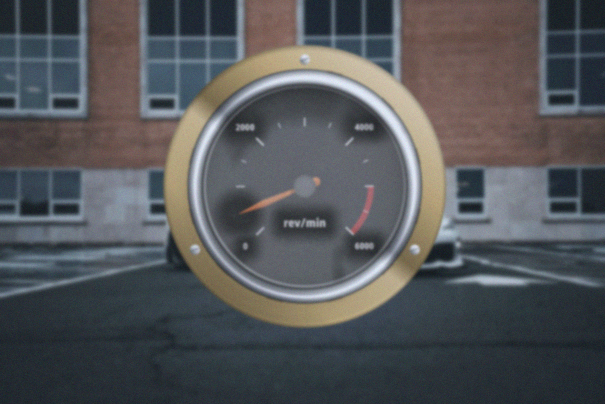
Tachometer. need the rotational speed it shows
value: 500 rpm
